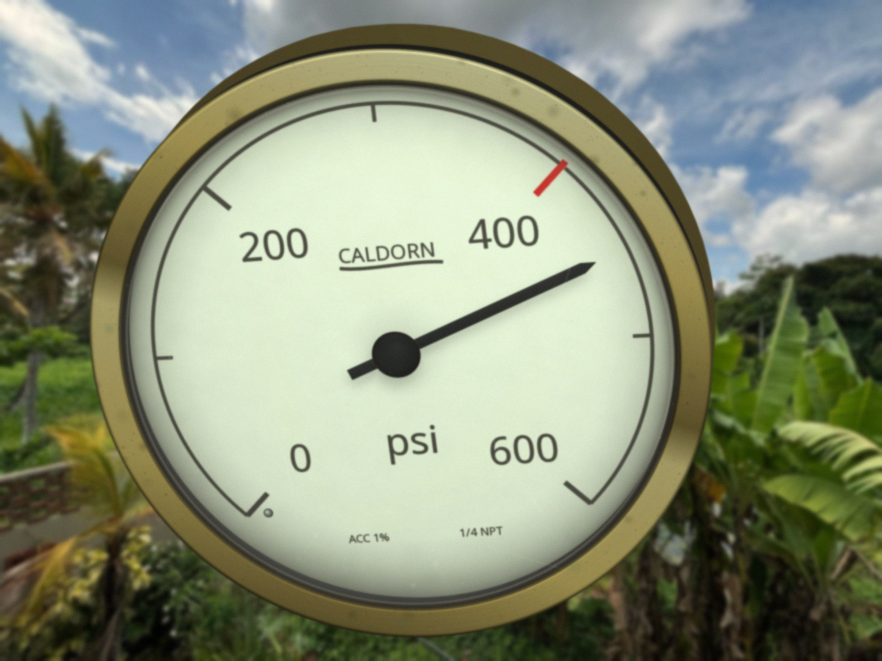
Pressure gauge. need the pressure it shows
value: 450 psi
